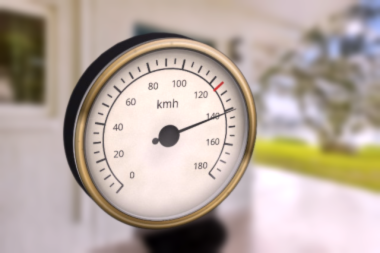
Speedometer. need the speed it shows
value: 140 km/h
